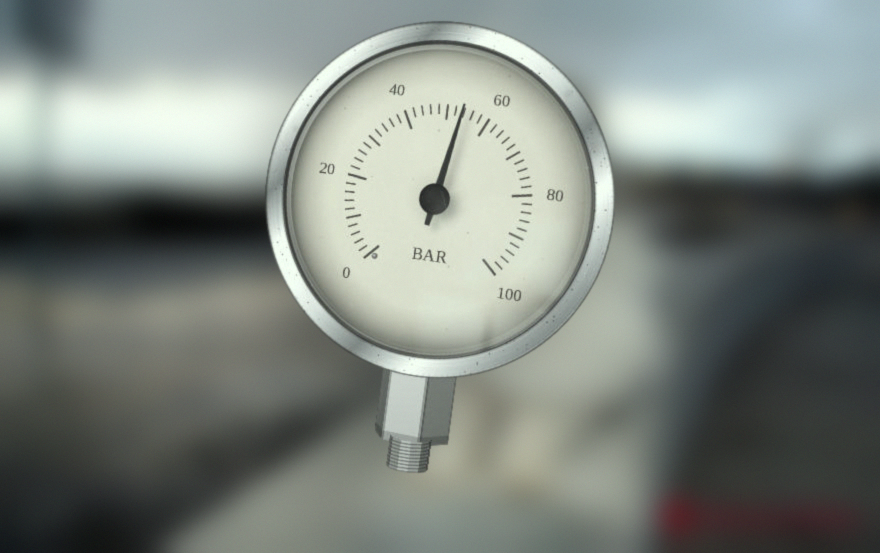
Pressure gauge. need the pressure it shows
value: 54 bar
